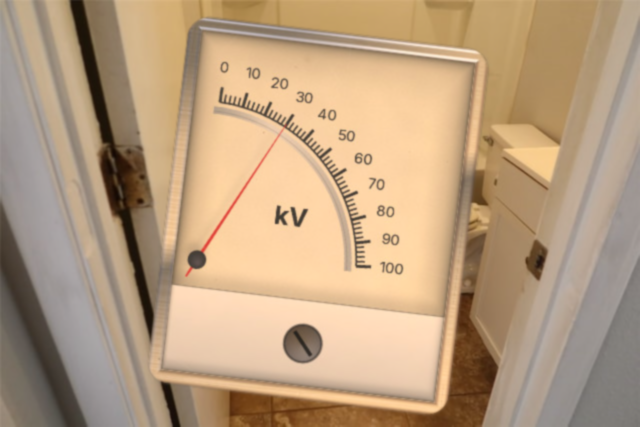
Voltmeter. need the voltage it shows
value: 30 kV
